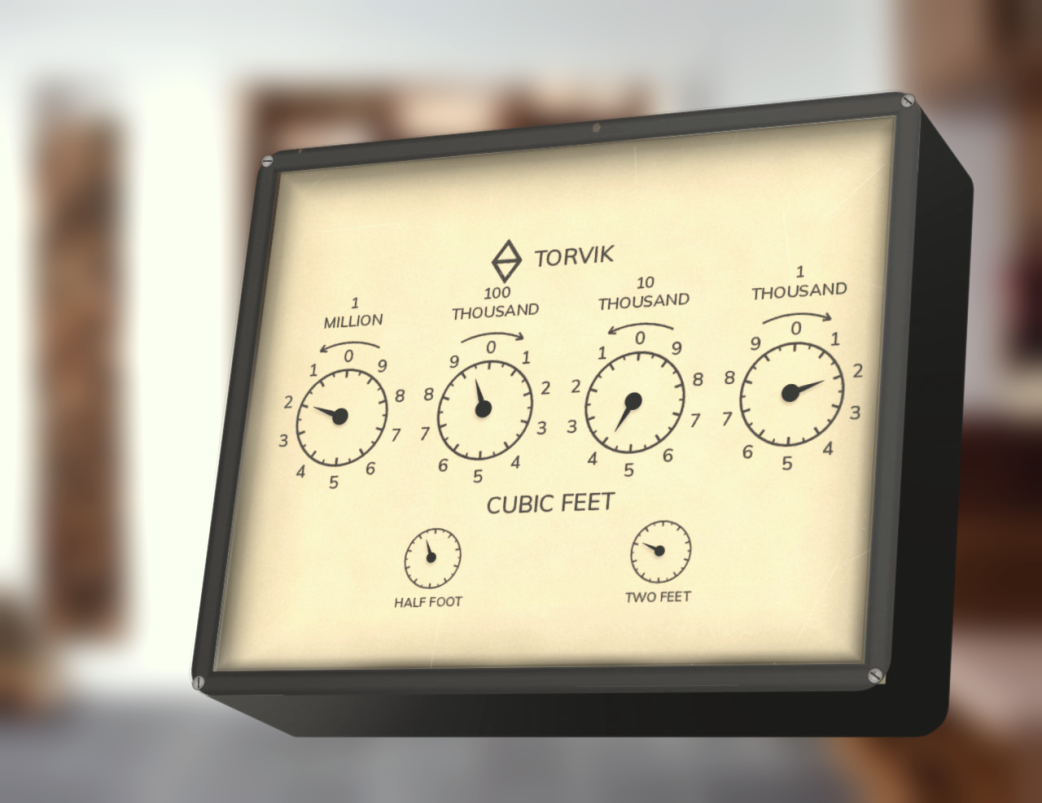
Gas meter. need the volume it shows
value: 194200 ft³
